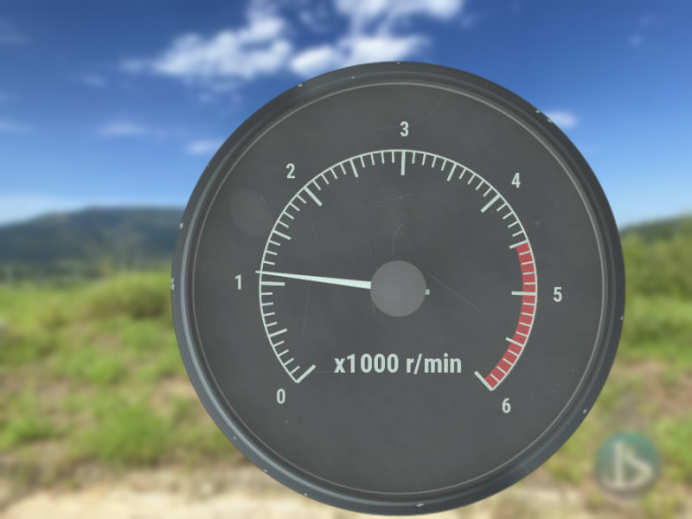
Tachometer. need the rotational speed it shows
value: 1100 rpm
